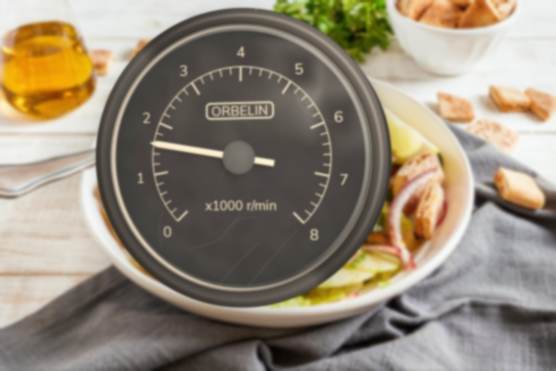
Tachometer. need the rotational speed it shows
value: 1600 rpm
